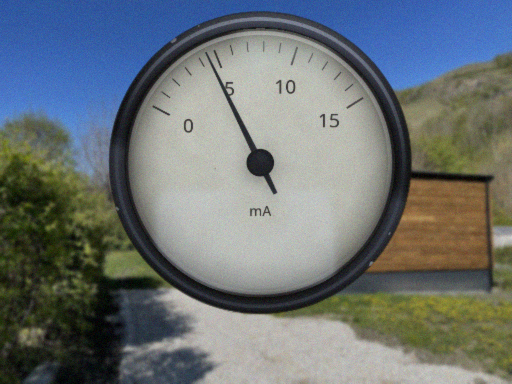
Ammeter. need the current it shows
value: 4.5 mA
